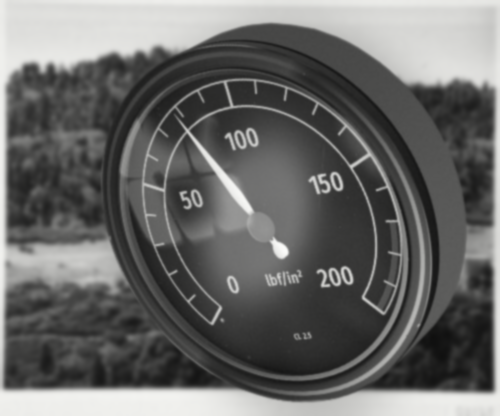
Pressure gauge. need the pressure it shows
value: 80 psi
